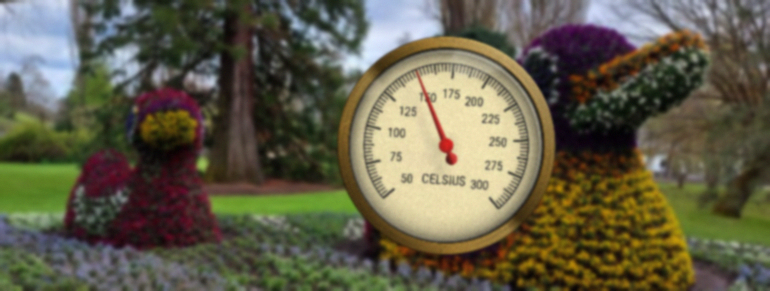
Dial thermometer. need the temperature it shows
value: 150 °C
